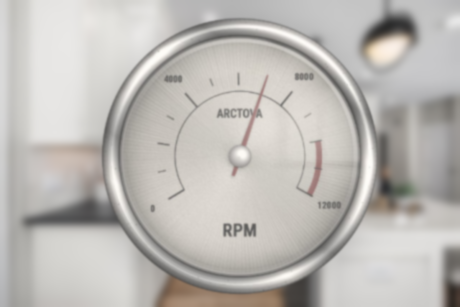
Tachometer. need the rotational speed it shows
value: 7000 rpm
